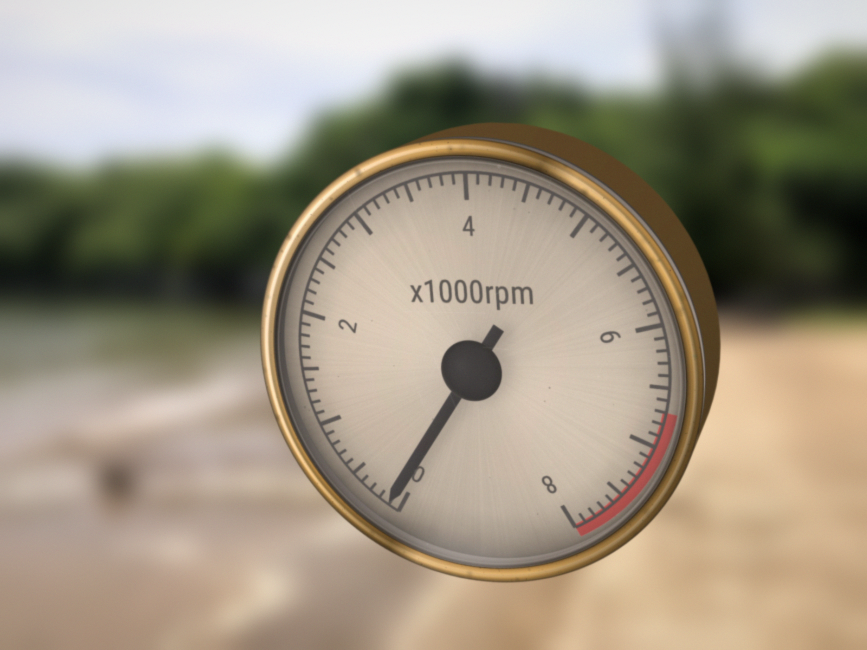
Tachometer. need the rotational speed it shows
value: 100 rpm
